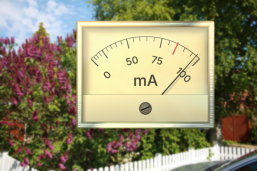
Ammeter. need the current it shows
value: 97.5 mA
